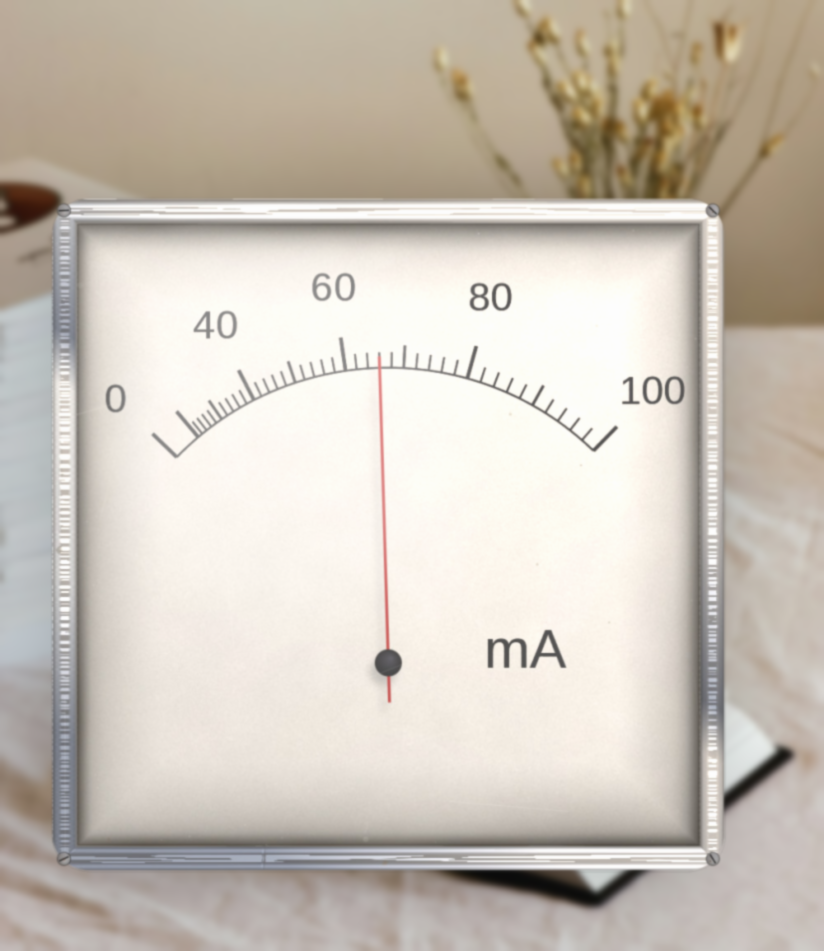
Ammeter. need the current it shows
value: 66 mA
